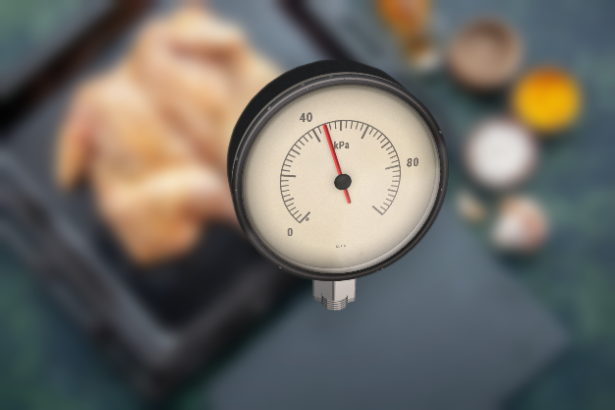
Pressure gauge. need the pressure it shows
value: 44 kPa
